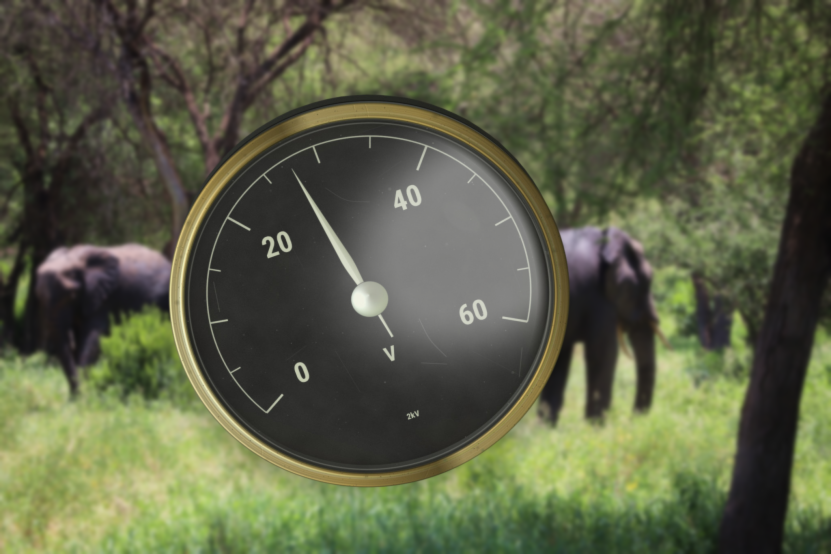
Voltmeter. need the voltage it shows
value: 27.5 V
